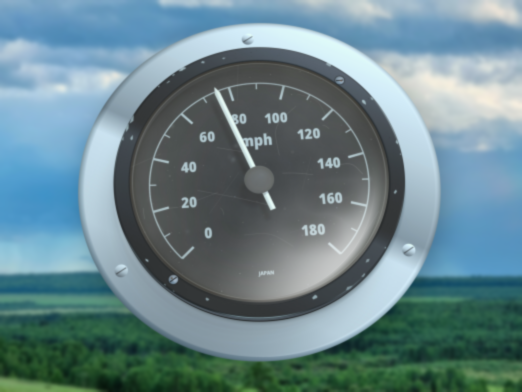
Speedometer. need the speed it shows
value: 75 mph
